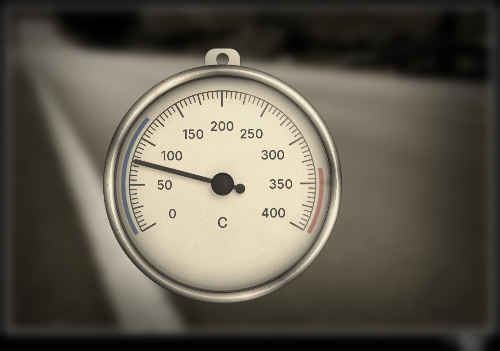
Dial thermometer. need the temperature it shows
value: 75 °C
